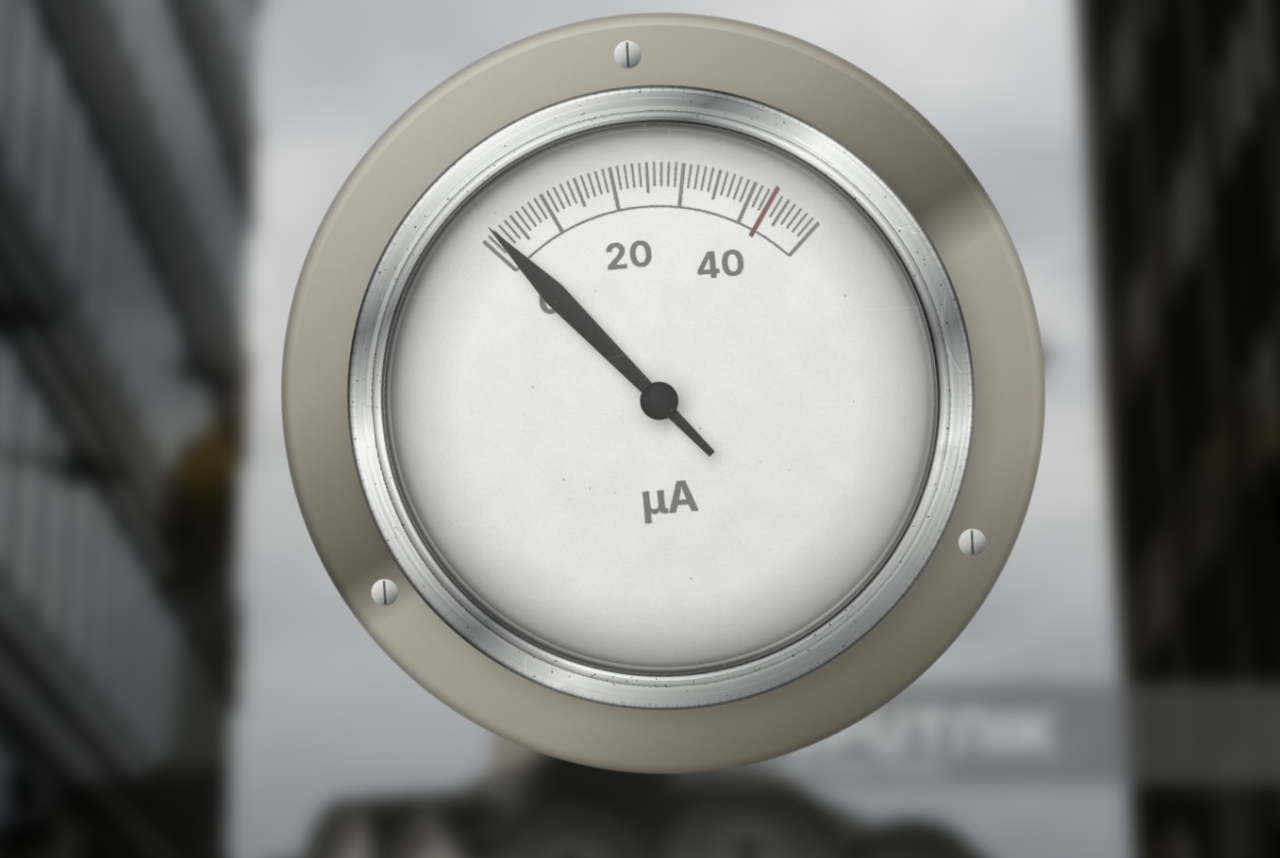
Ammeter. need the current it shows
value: 2 µA
